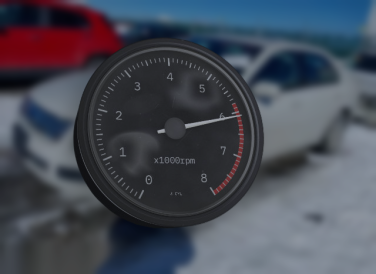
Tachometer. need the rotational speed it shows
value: 6100 rpm
